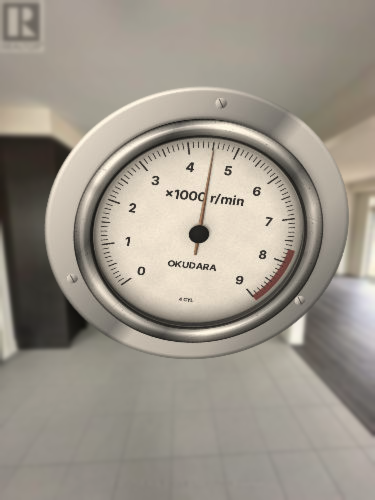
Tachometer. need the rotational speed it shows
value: 4500 rpm
